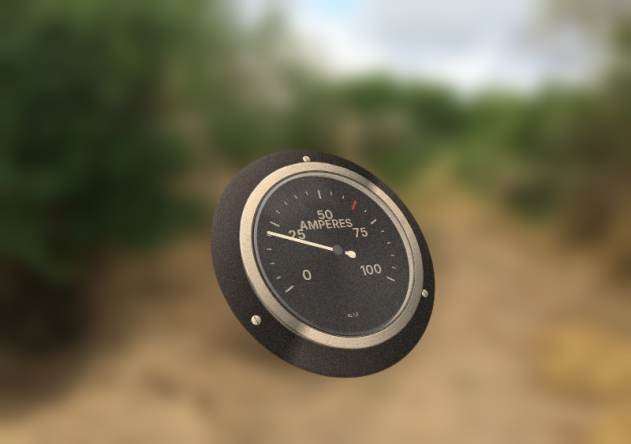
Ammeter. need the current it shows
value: 20 A
